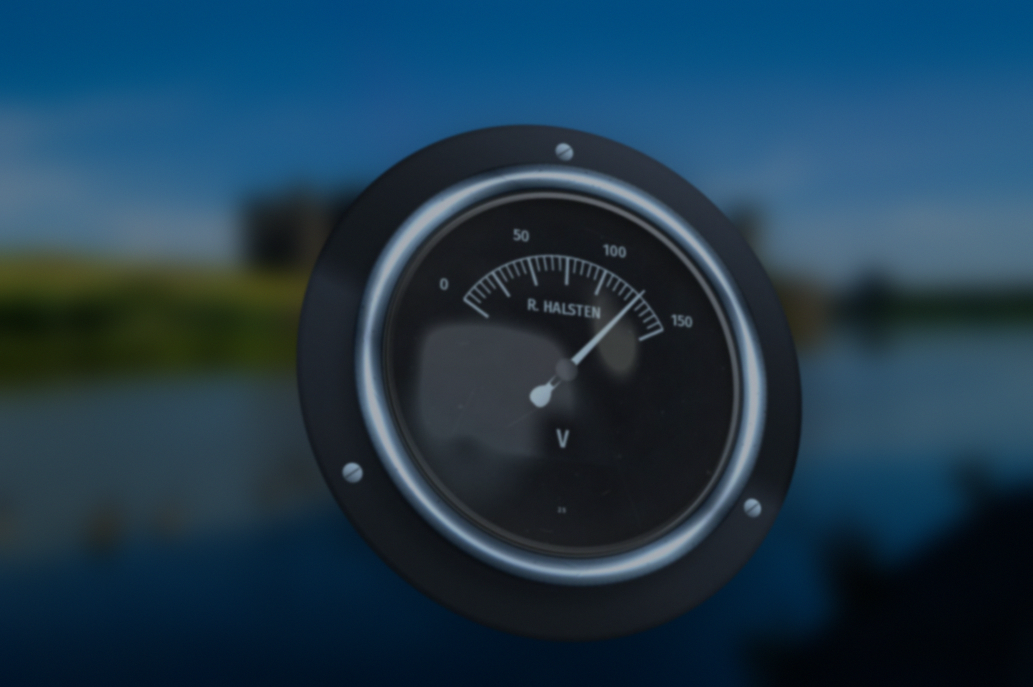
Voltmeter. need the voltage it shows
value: 125 V
